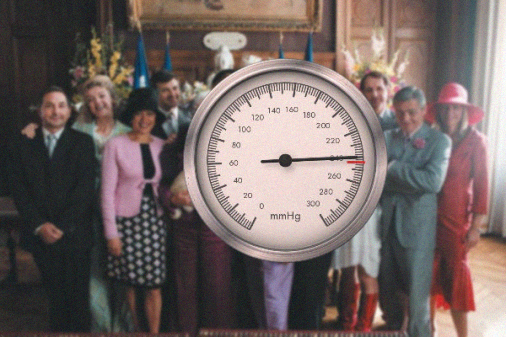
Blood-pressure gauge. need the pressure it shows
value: 240 mmHg
